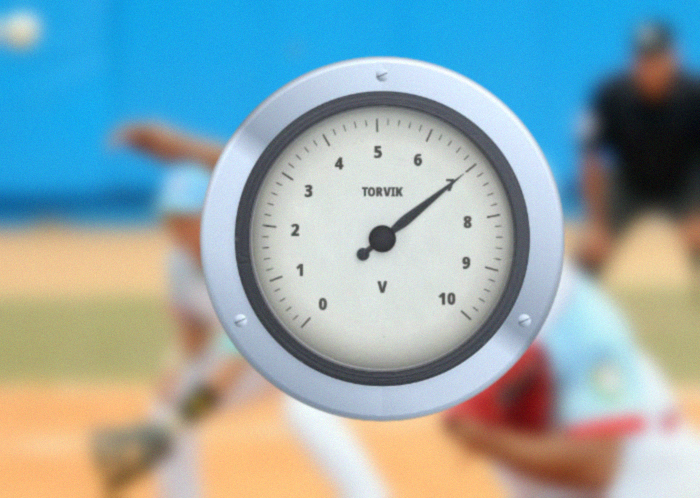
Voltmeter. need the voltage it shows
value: 7 V
